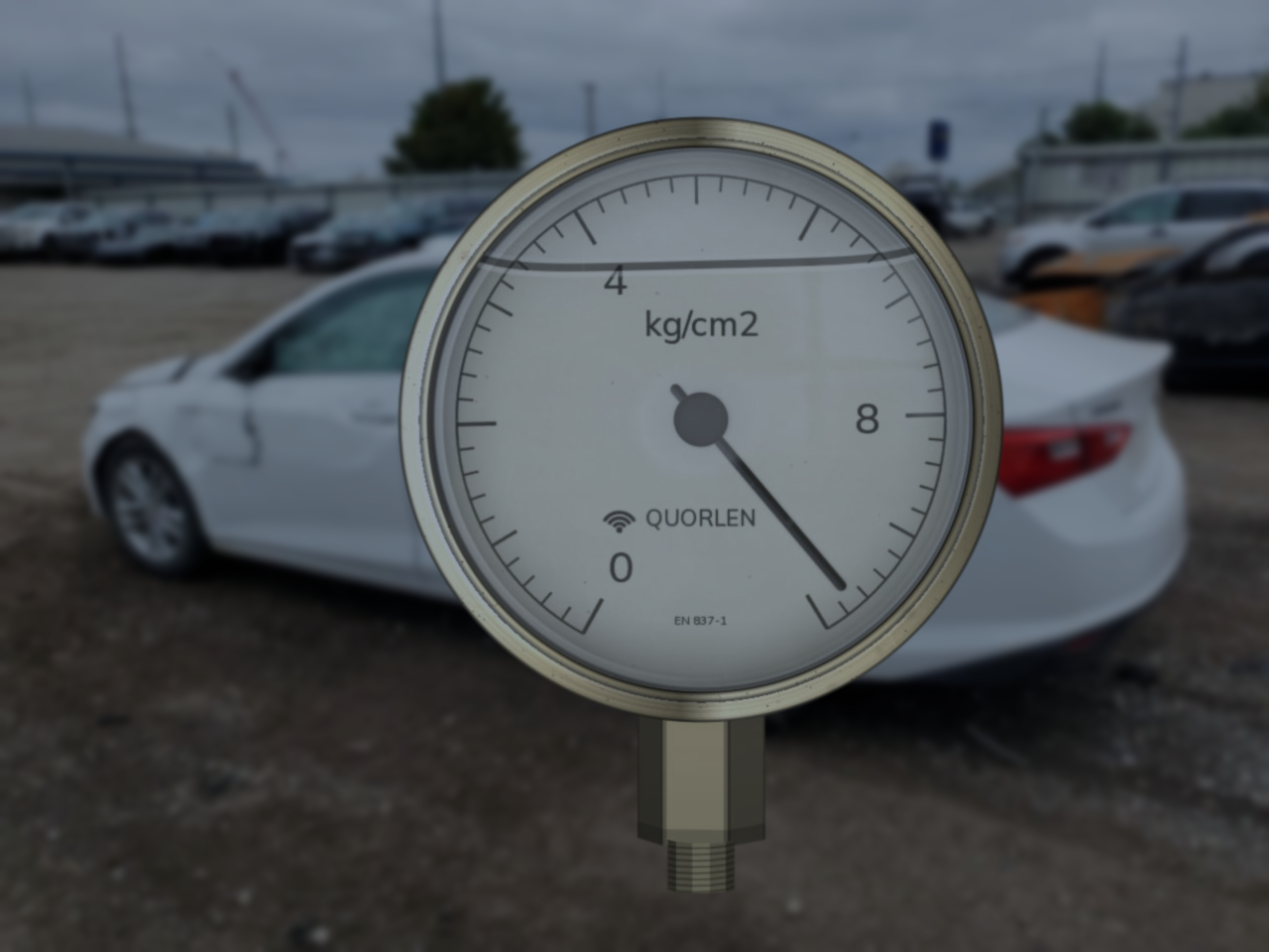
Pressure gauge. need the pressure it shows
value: 9.7 kg/cm²
